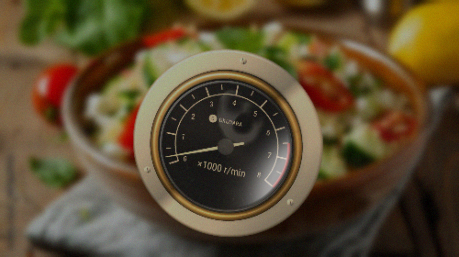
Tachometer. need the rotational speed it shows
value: 250 rpm
